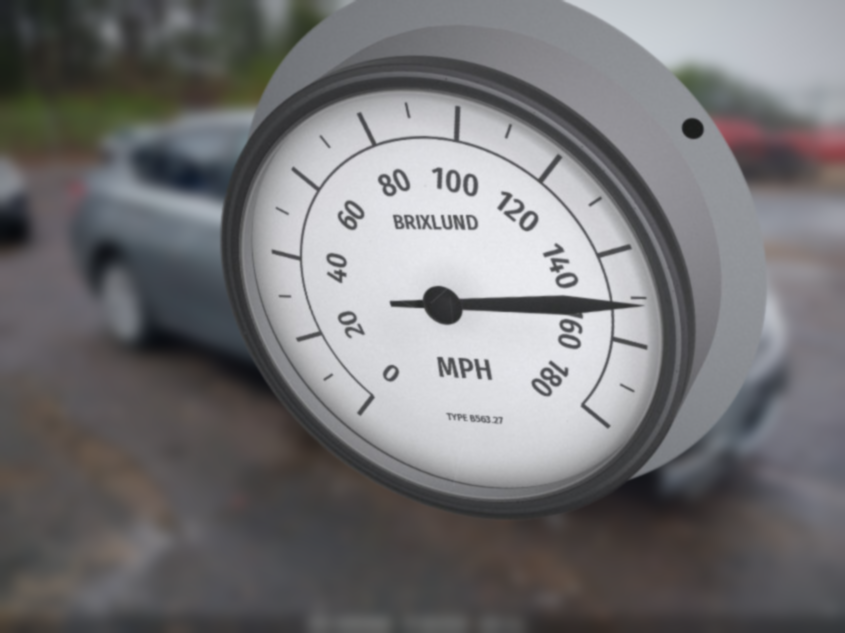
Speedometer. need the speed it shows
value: 150 mph
